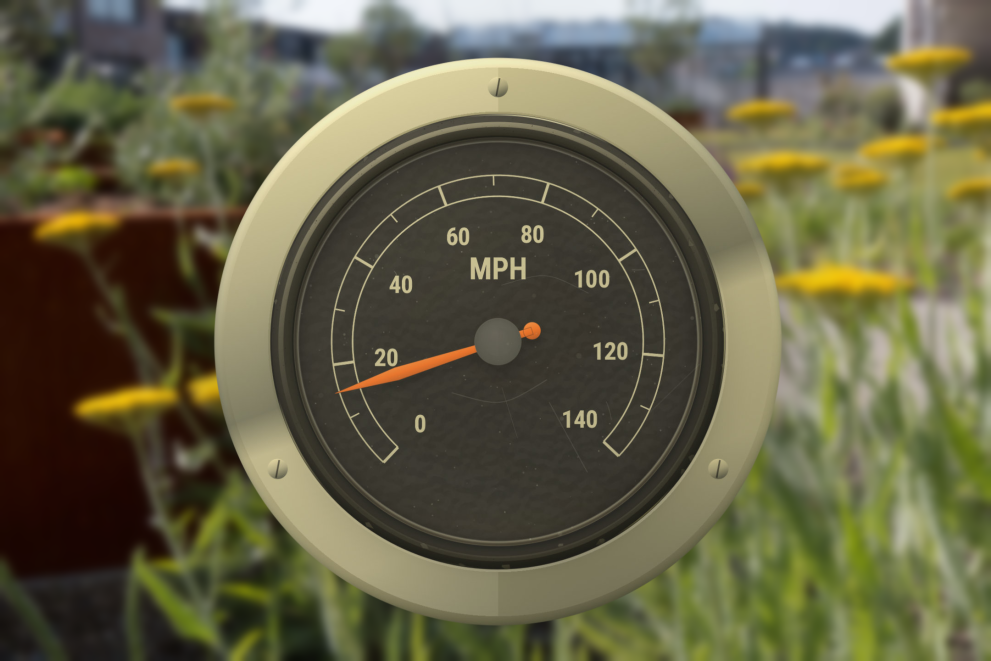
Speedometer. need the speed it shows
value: 15 mph
